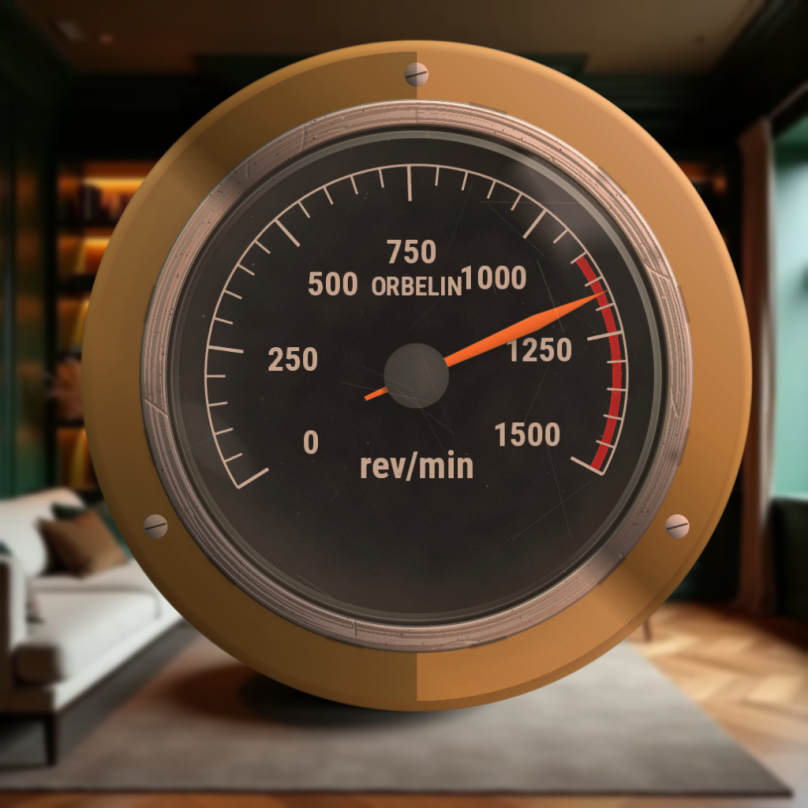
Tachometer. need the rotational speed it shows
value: 1175 rpm
